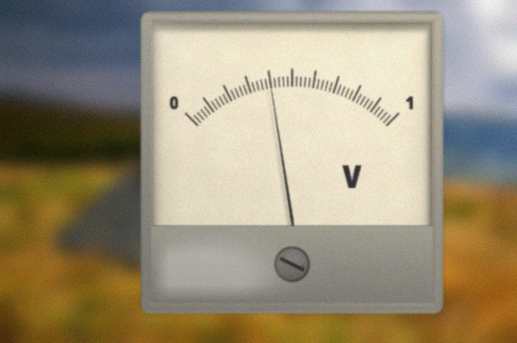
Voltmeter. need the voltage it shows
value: 0.4 V
